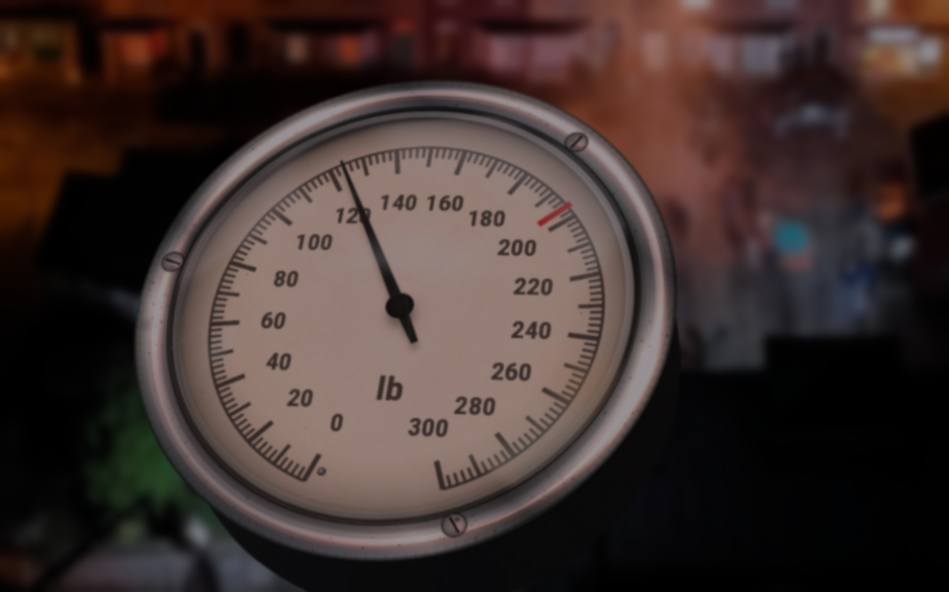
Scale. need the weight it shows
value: 124 lb
